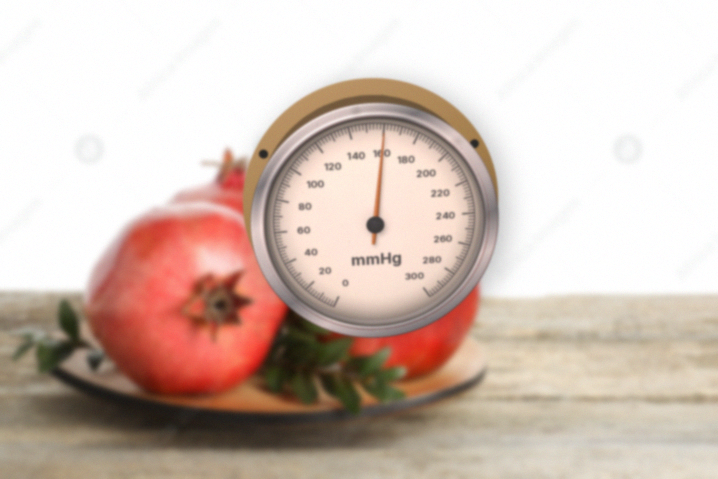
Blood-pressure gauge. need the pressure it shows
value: 160 mmHg
